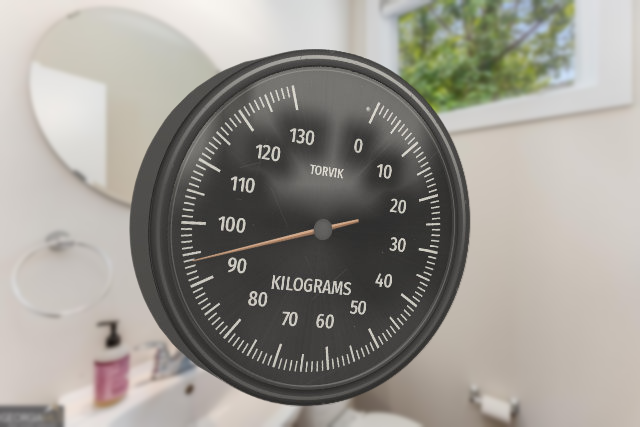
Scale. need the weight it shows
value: 94 kg
